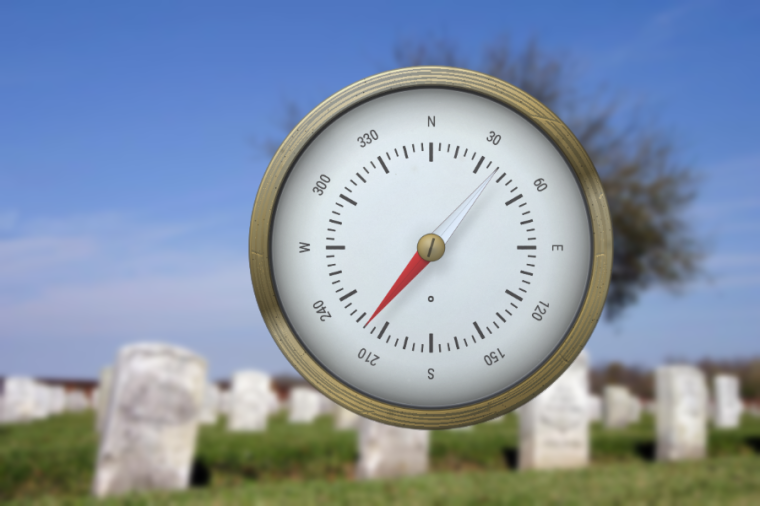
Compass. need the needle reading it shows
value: 220 °
